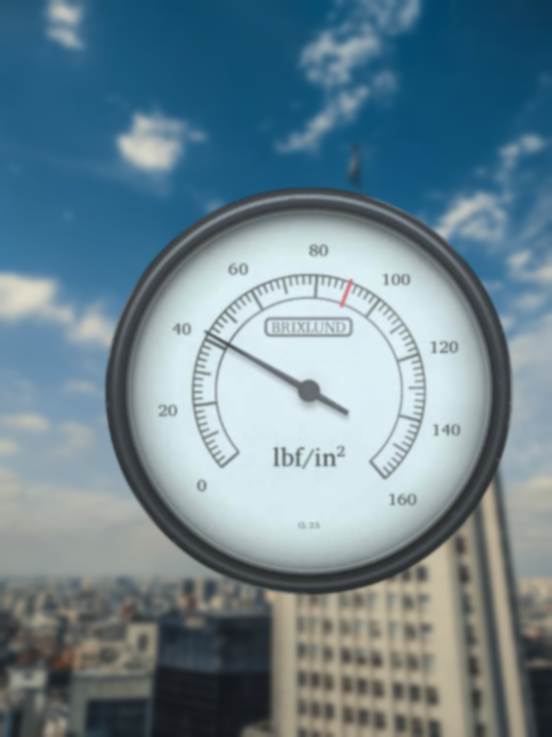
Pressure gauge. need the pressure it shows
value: 42 psi
